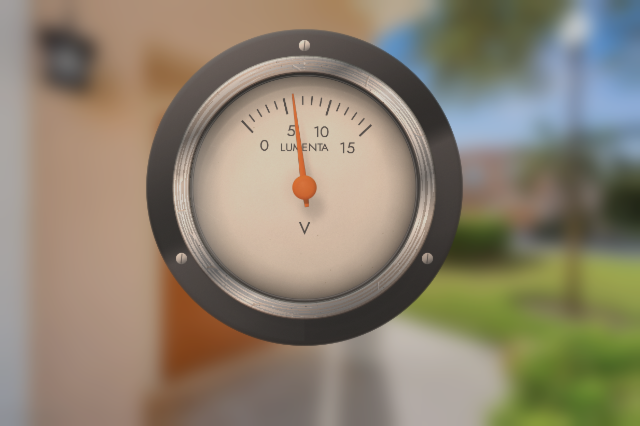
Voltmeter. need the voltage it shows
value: 6 V
